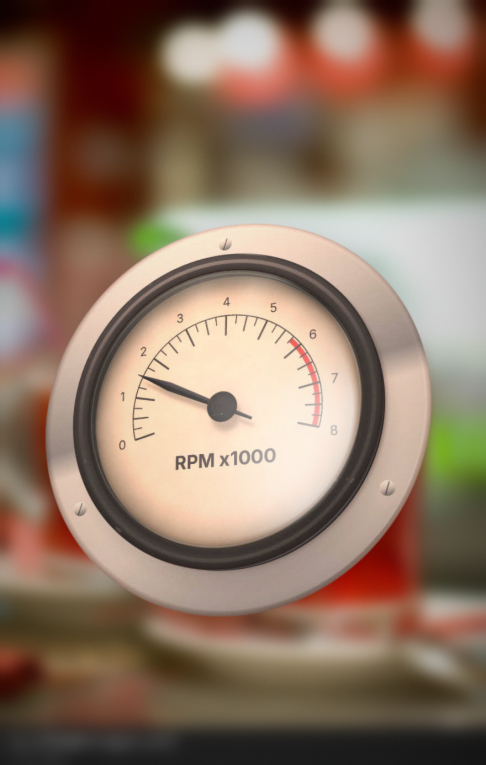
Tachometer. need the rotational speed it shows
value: 1500 rpm
